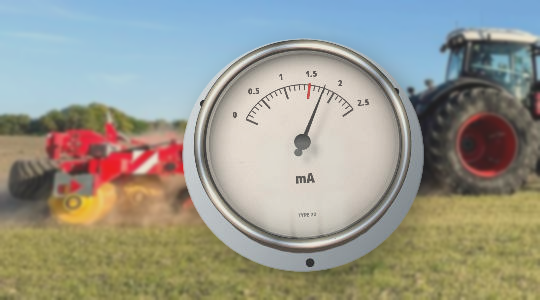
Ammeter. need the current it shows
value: 1.8 mA
